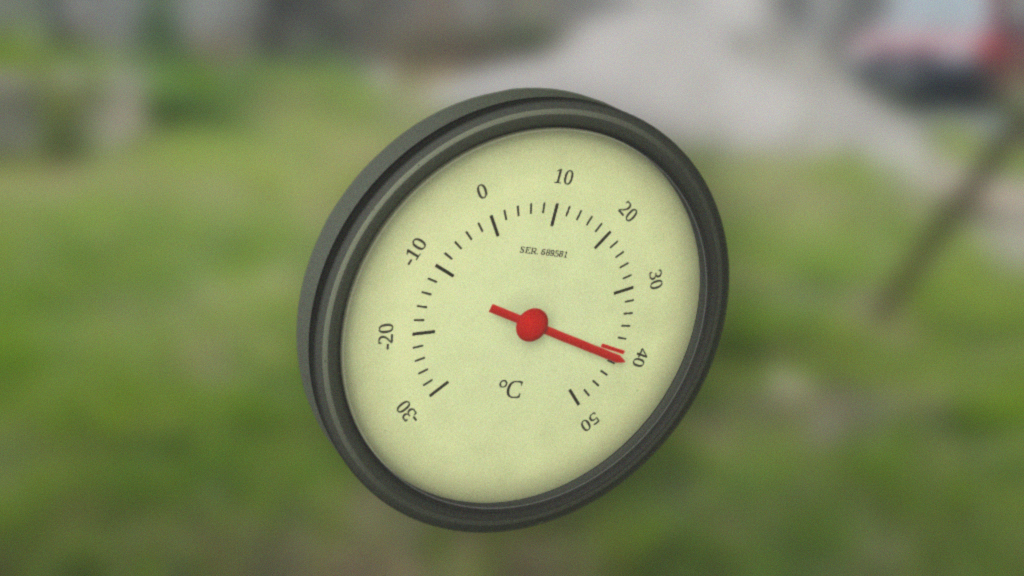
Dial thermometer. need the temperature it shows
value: 41 °C
